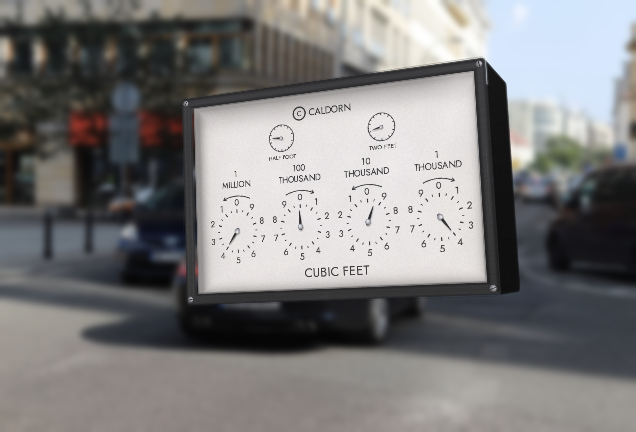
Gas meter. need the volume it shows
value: 399400 ft³
